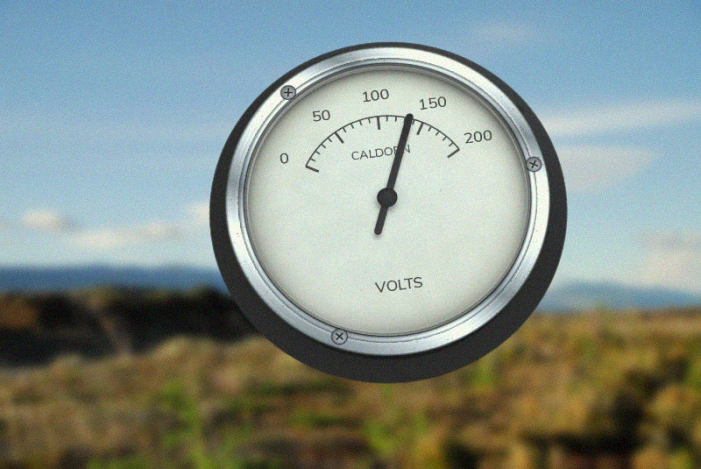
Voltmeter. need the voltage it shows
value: 135 V
